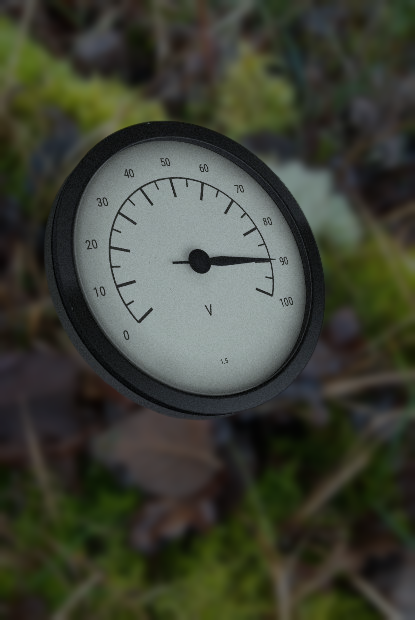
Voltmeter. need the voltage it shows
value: 90 V
